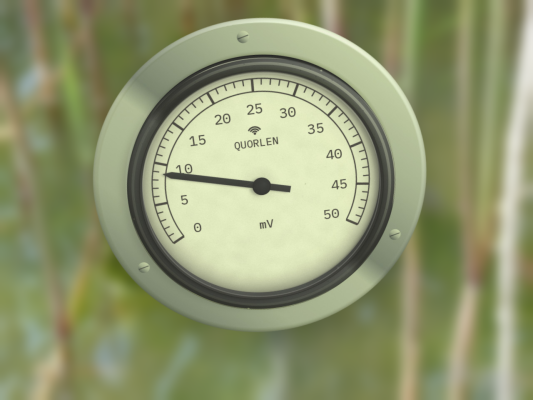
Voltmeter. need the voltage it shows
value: 9 mV
